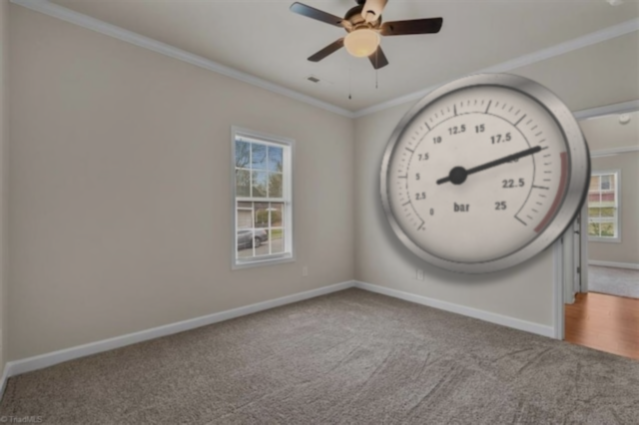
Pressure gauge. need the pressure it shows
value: 20 bar
